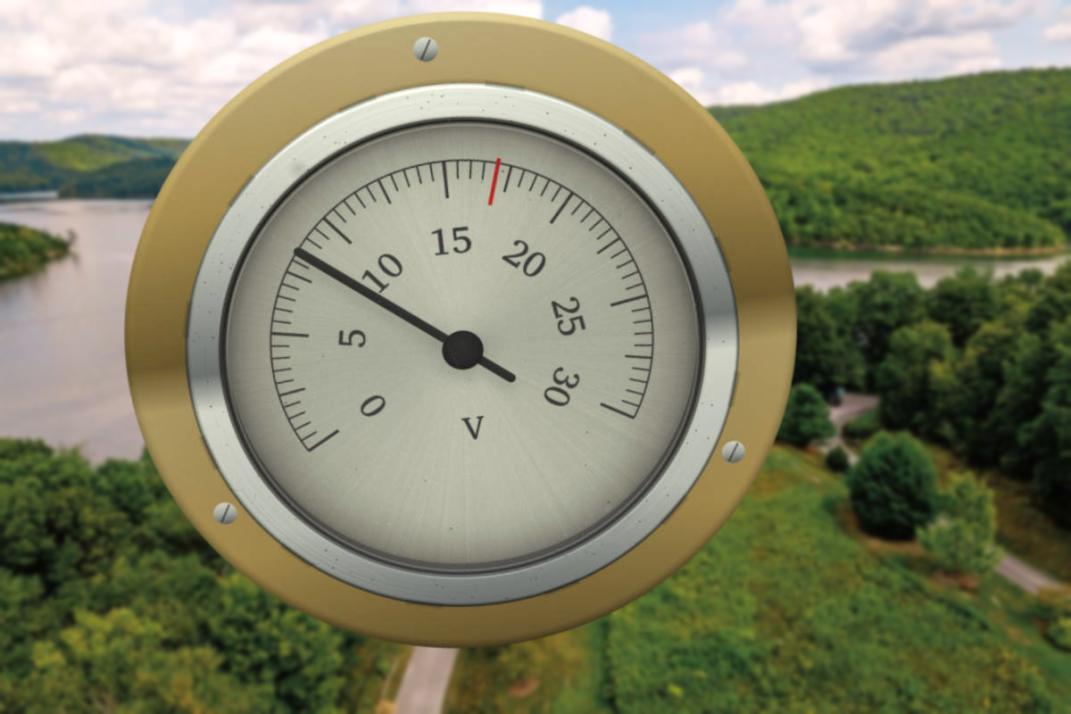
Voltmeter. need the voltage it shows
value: 8.5 V
